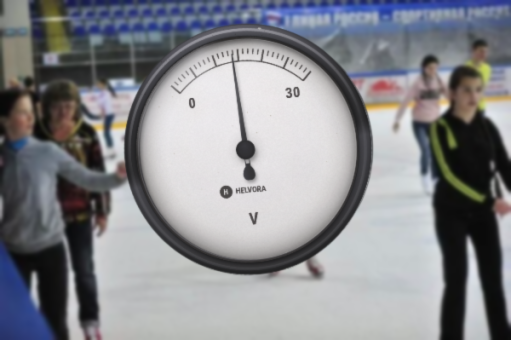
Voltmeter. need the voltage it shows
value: 14 V
